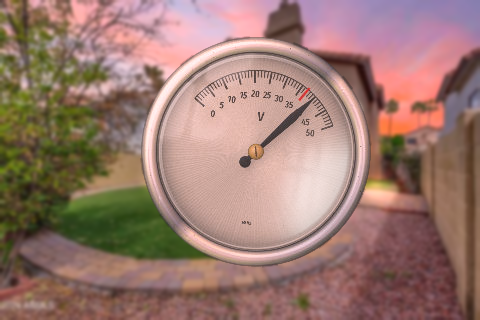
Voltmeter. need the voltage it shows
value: 40 V
